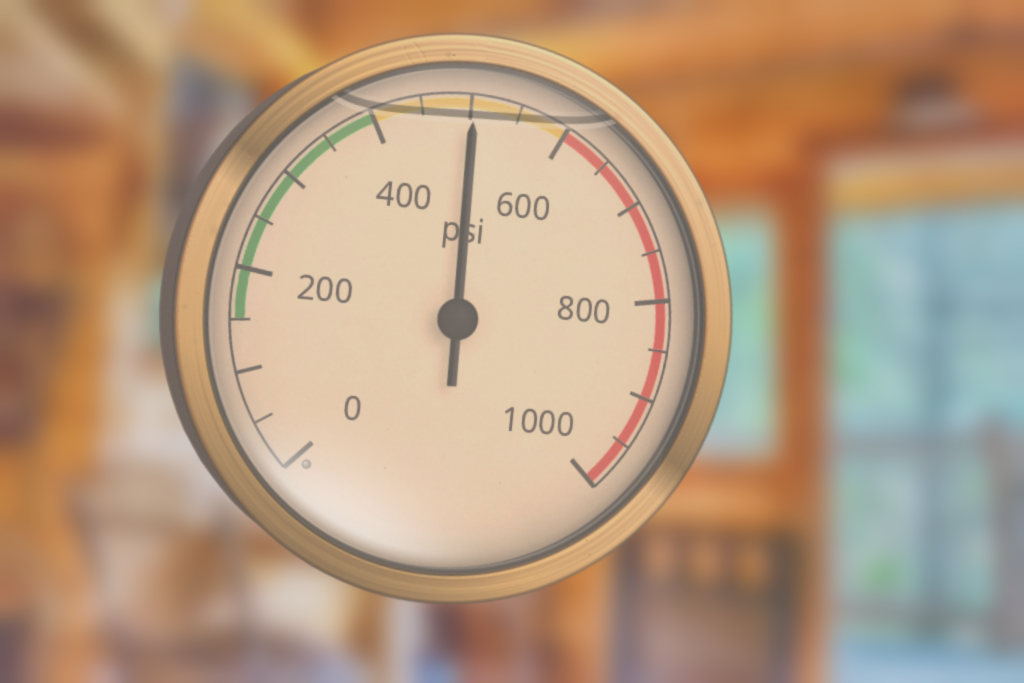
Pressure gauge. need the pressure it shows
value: 500 psi
